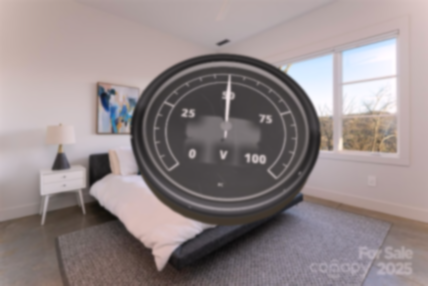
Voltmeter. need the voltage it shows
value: 50 V
